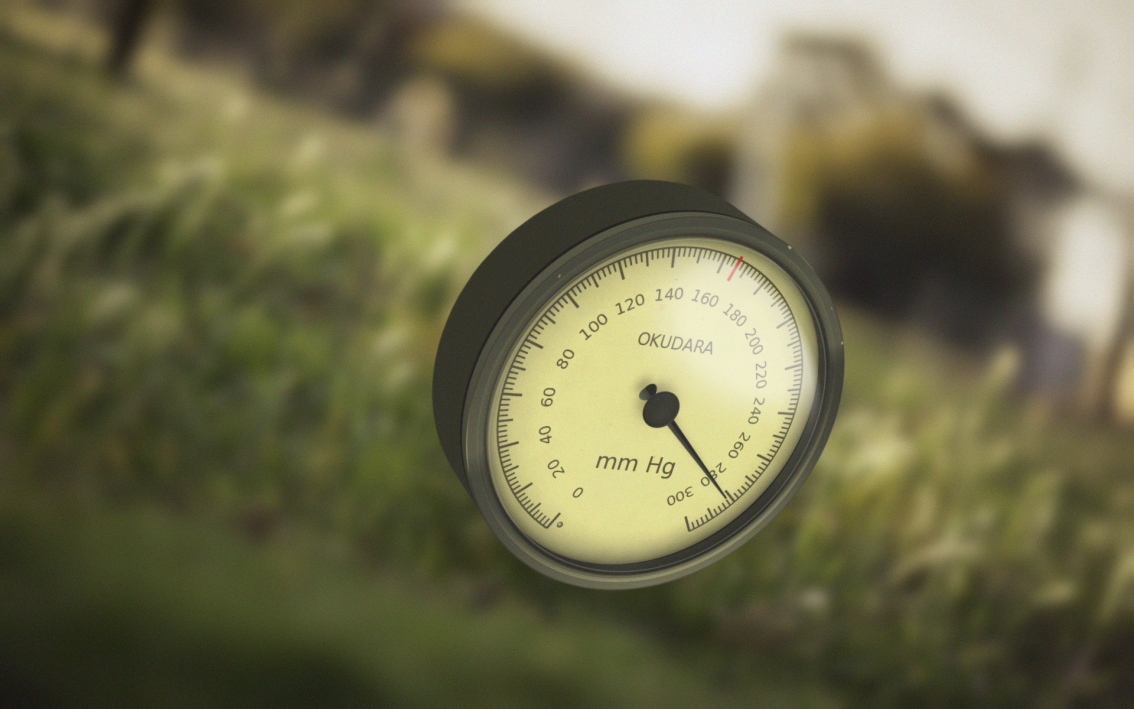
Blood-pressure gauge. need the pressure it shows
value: 282 mmHg
